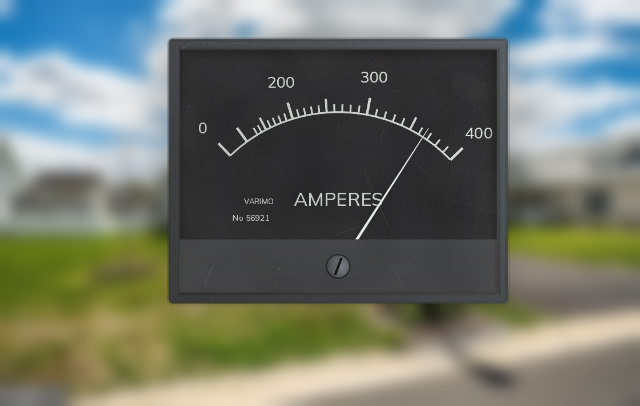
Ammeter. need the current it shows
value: 365 A
